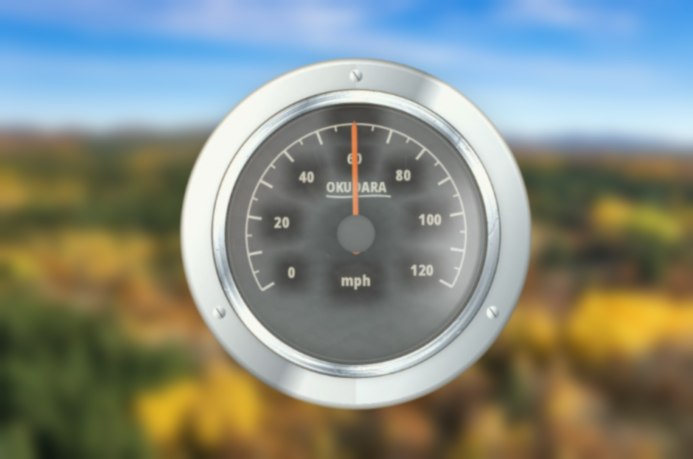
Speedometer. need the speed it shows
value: 60 mph
